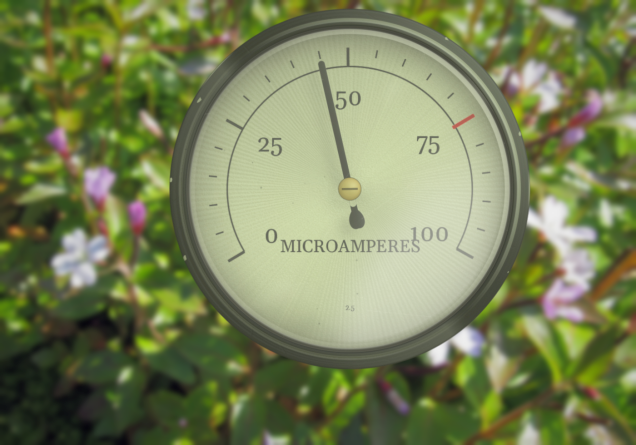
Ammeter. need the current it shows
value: 45 µA
